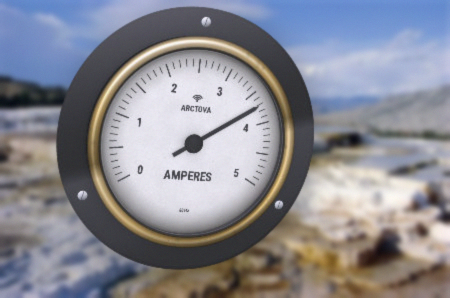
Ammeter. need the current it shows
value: 3.7 A
